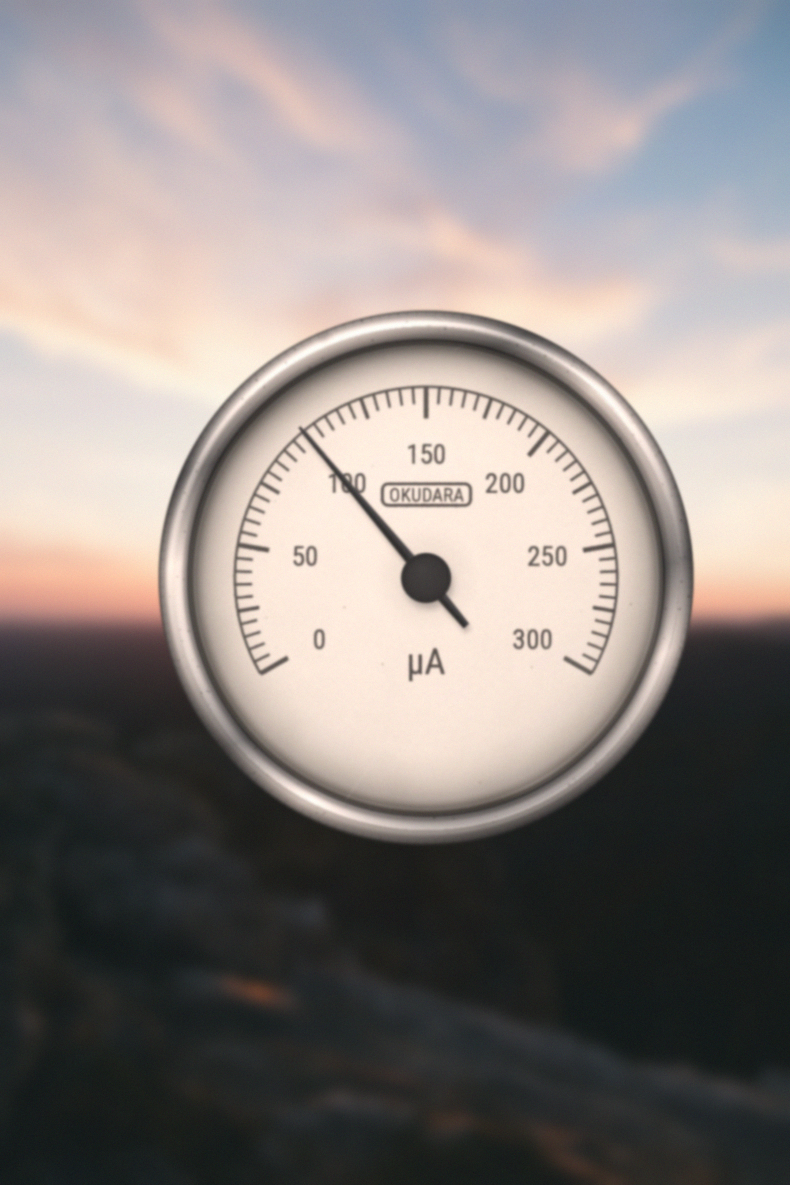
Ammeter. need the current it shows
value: 100 µA
